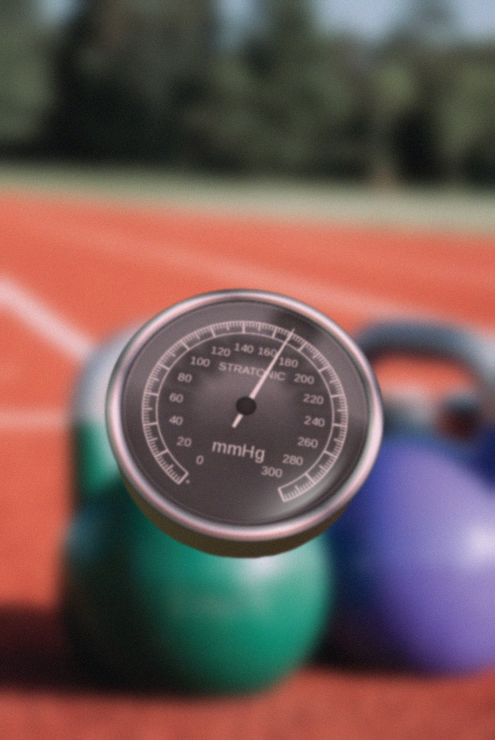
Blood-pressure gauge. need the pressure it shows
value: 170 mmHg
